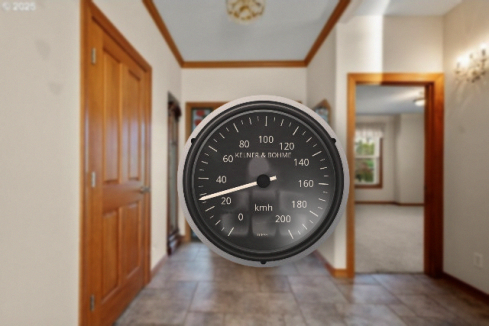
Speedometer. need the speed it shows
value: 27.5 km/h
